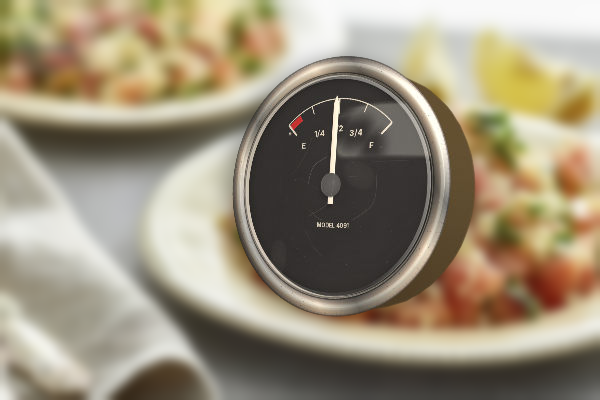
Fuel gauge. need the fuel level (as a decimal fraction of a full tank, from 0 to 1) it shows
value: 0.5
